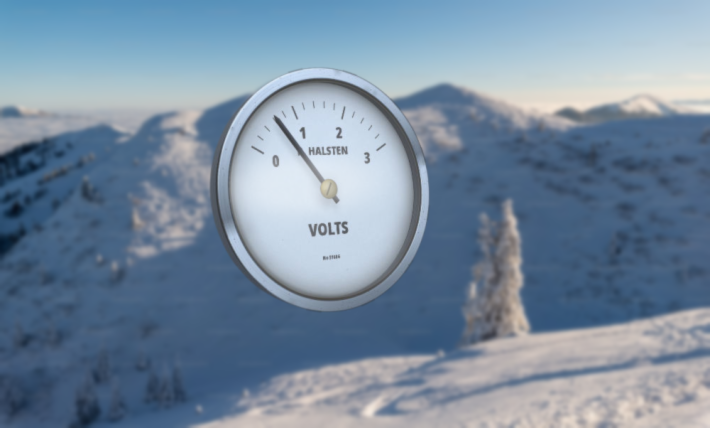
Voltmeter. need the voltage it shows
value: 0.6 V
